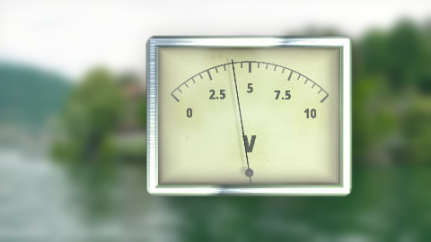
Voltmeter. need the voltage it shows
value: 4 V
